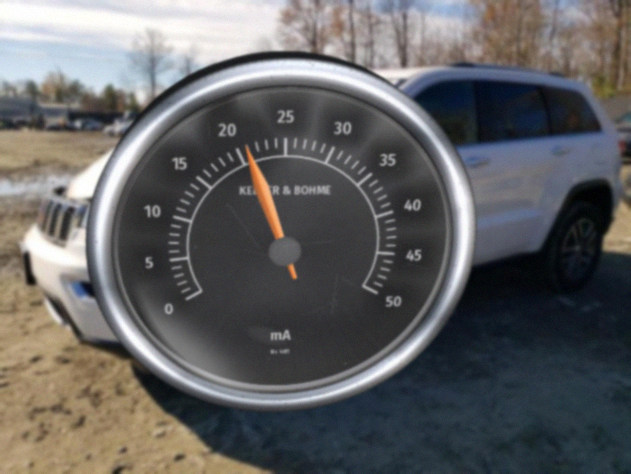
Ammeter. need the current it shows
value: 21 mA
